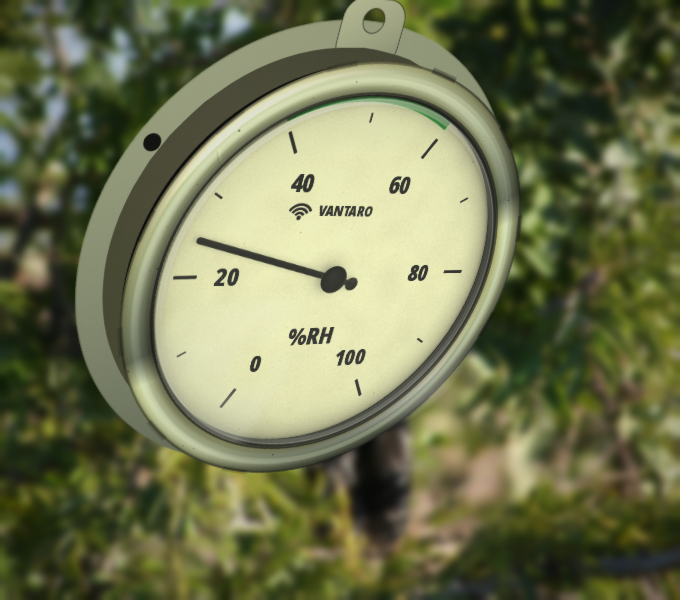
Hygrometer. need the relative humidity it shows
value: 25 %
